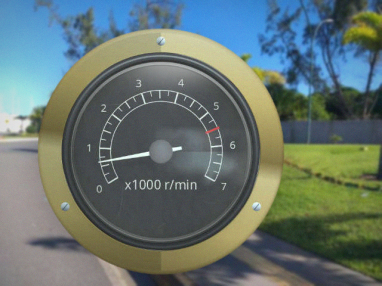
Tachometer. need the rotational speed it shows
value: 625 rpm
